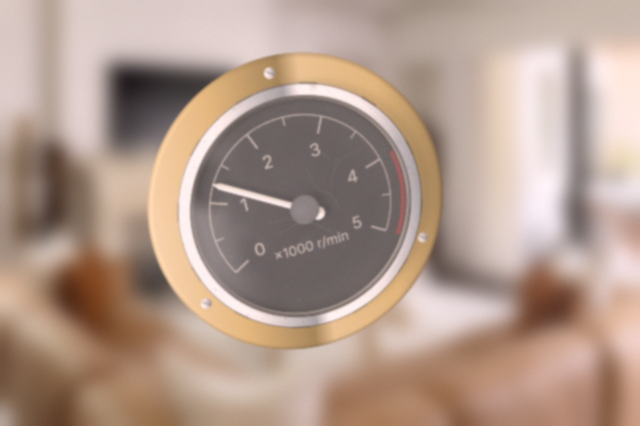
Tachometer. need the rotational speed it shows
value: 1250 rpm
